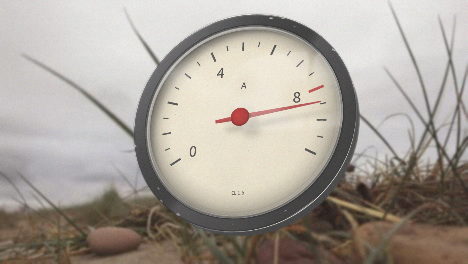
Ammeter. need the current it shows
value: 8.5 A
